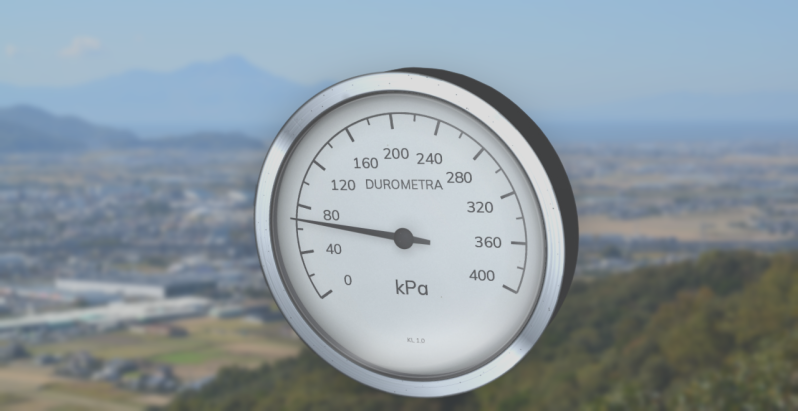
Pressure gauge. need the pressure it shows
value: 70 kPa
